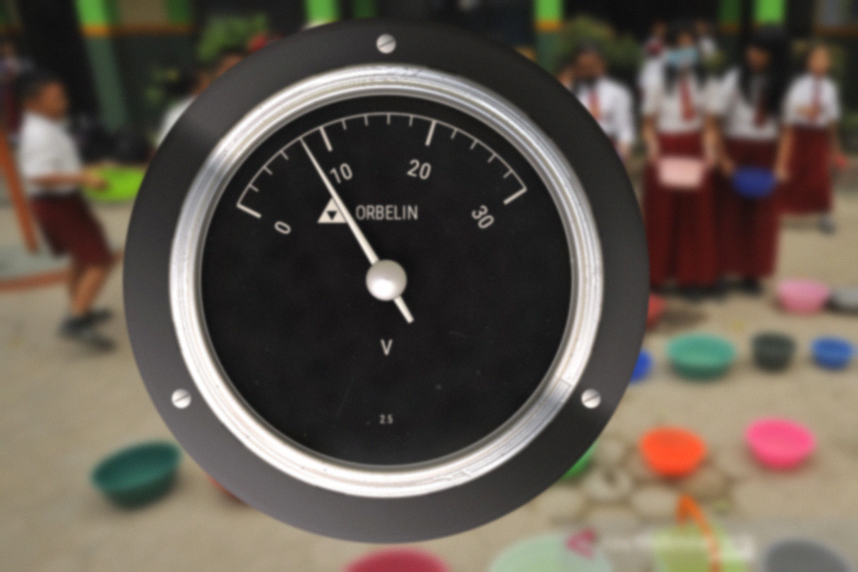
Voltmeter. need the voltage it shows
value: 8 V
